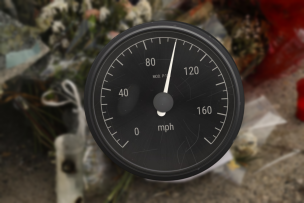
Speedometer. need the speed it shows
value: 100 mph
